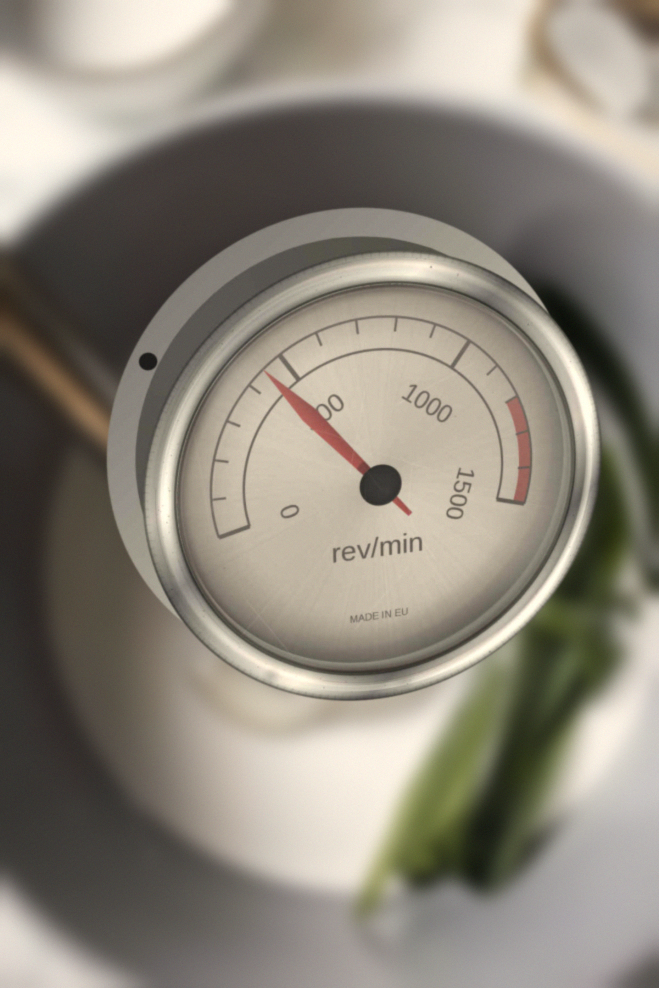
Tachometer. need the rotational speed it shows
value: 450 rpm
